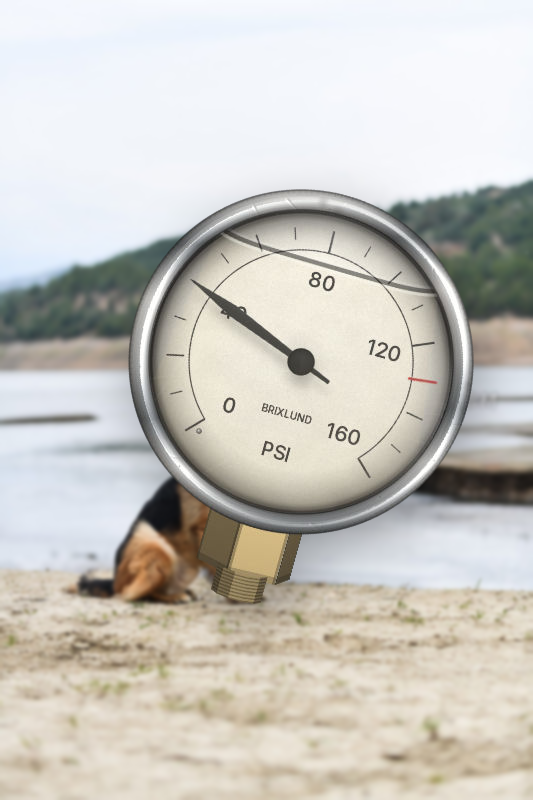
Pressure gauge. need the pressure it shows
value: 40 psi
